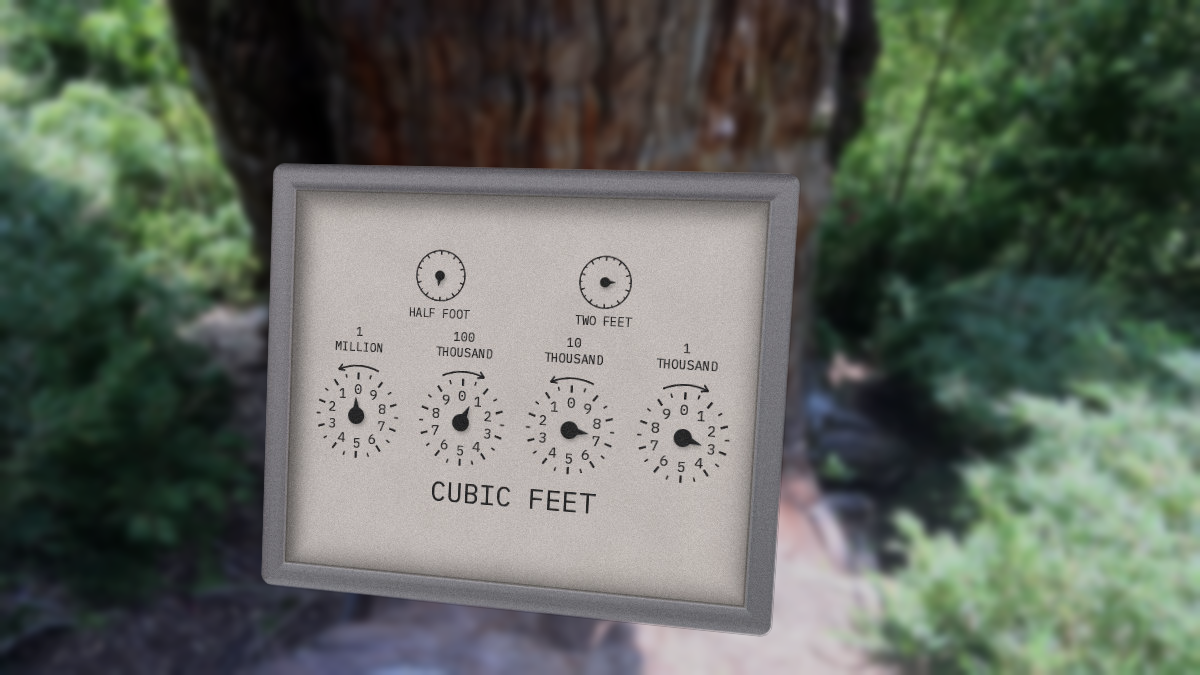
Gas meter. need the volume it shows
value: 7300 ft³
